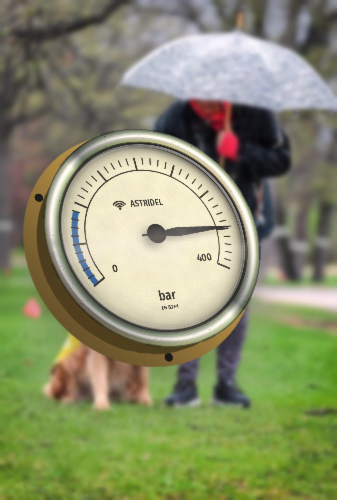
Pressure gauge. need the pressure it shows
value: 350 bar
